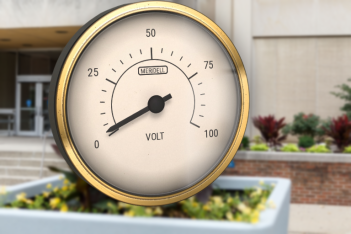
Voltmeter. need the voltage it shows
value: 2.5 V
